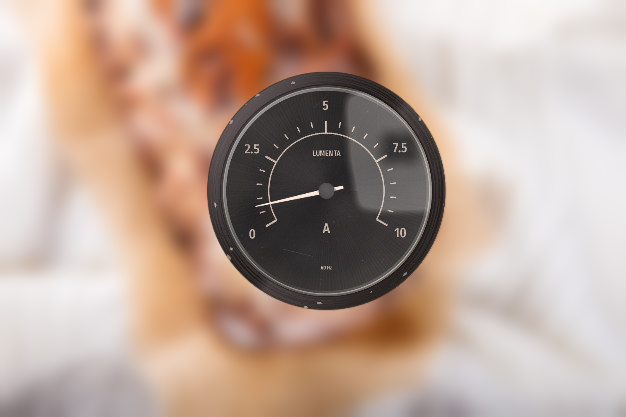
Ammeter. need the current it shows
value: 0.75 A
